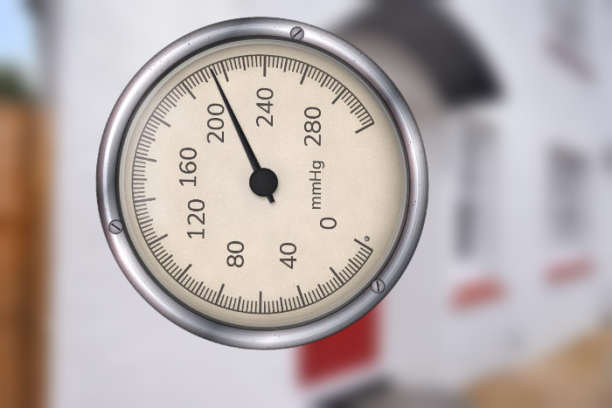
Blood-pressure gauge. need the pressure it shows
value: 214 mmHg
